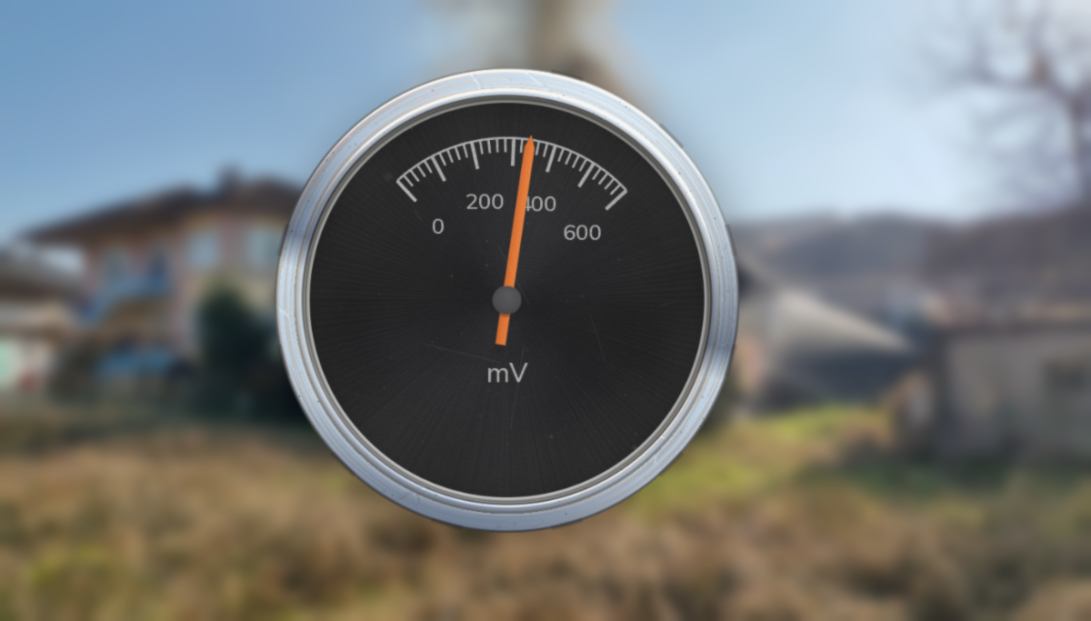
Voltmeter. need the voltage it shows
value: 340 mV
